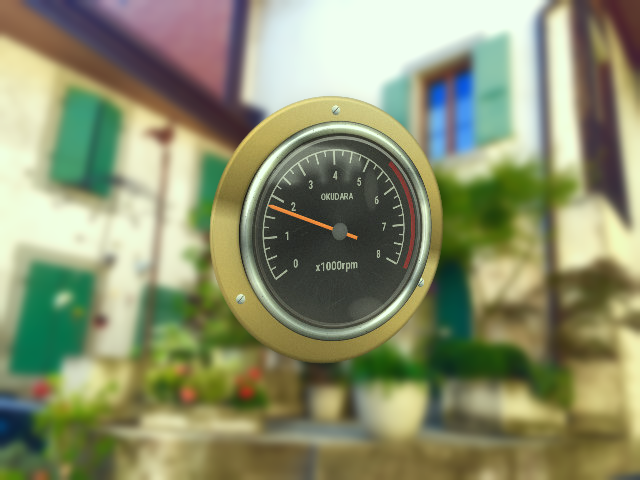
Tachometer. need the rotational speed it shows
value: 1750 rpm
